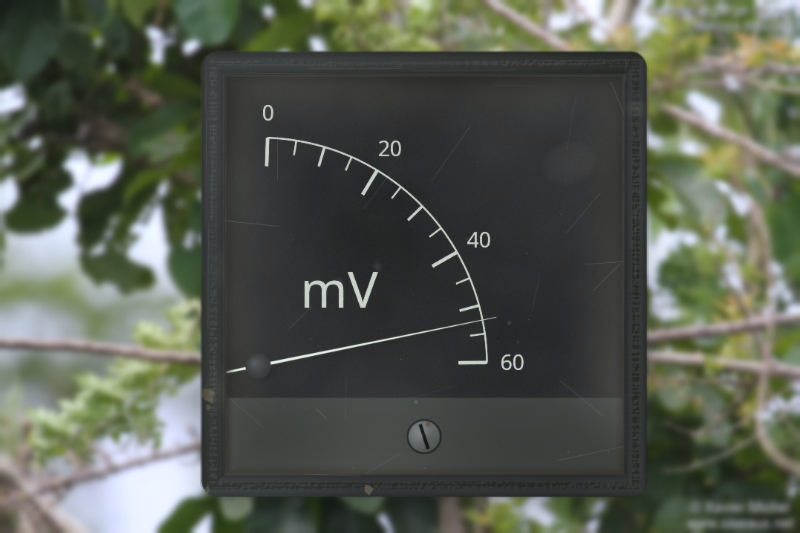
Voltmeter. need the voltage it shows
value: 52.5 mV
